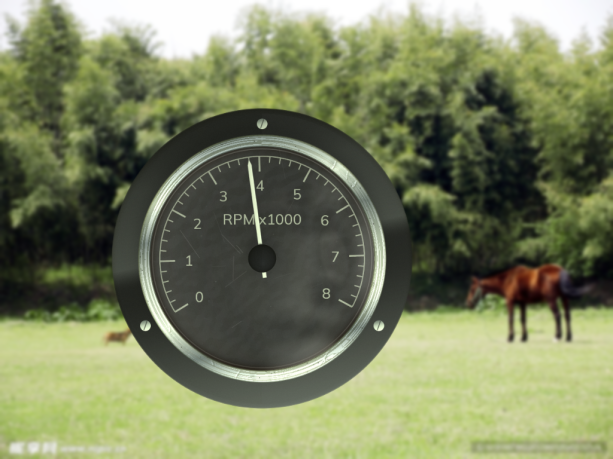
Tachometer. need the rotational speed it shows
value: 3800 rpm
